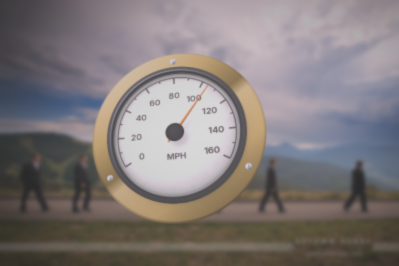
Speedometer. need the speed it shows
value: 105 mph
